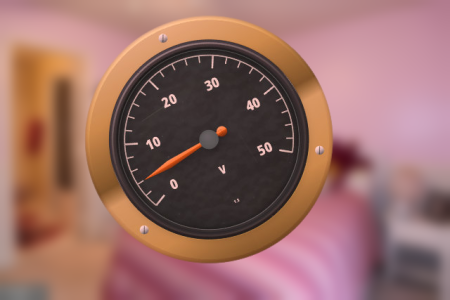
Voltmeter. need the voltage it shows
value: 4 V
